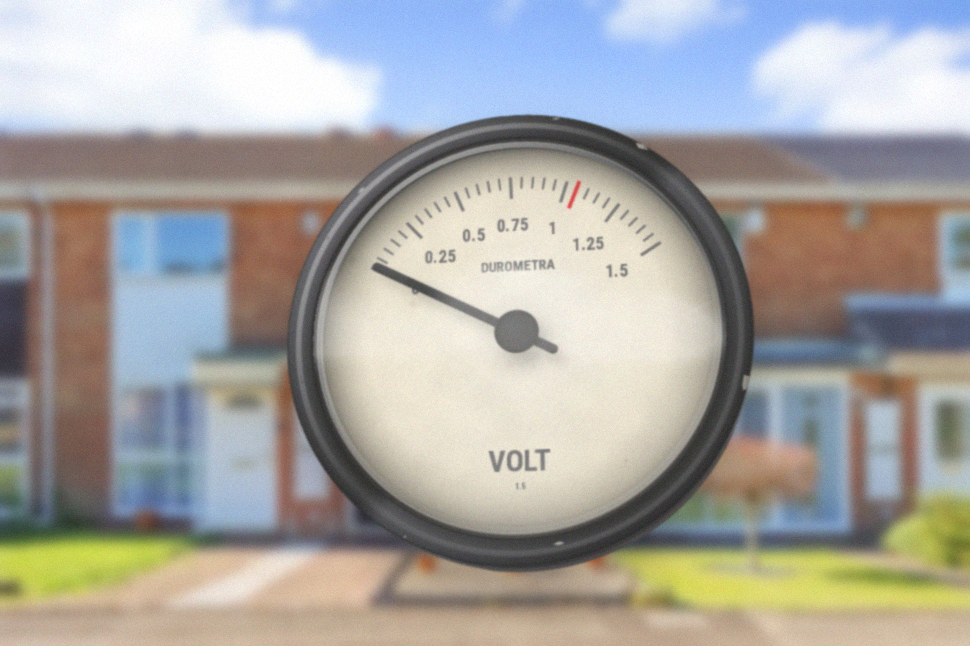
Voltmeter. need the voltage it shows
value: 0 V
